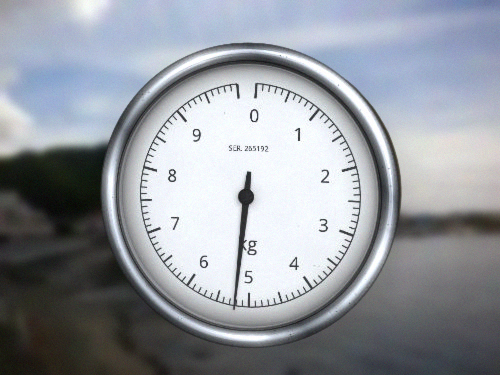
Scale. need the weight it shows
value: 5.2 kg
